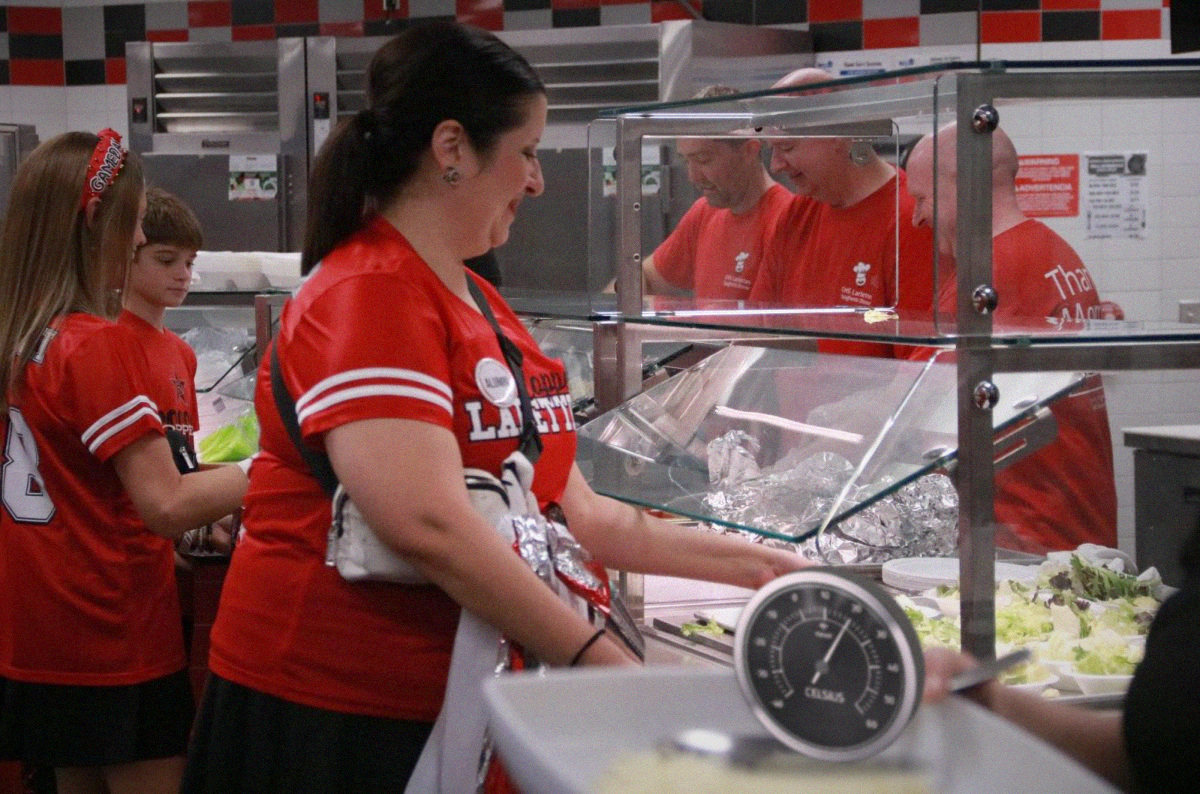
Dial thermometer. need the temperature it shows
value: 20 °C
